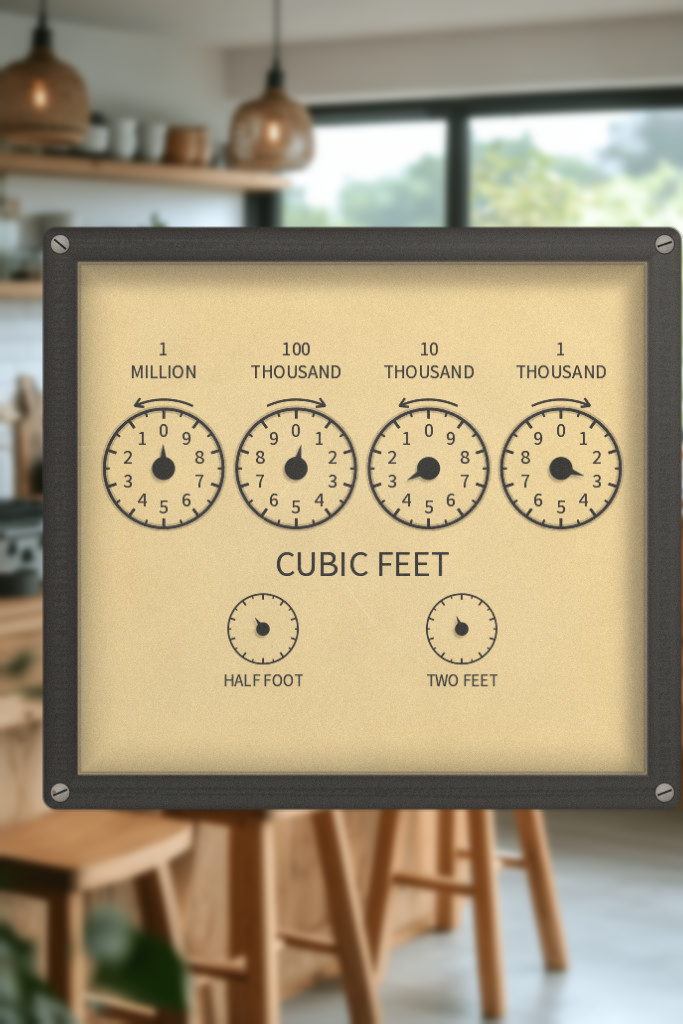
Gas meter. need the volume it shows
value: 3300 ft³
